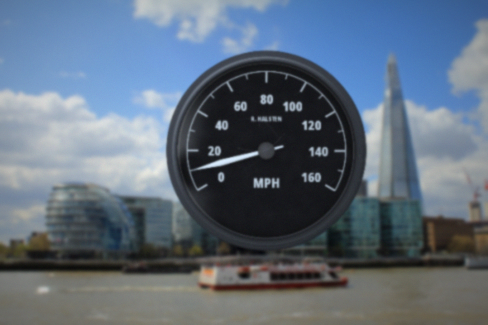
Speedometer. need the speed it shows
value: 10 mph
